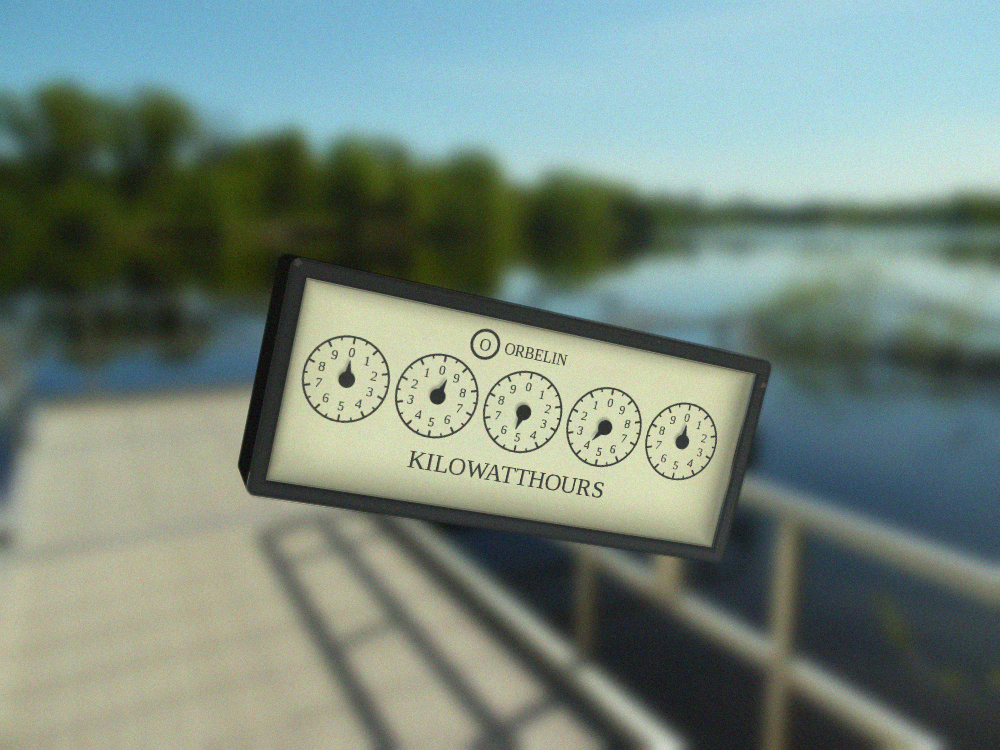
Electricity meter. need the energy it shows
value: 99540 kWh
